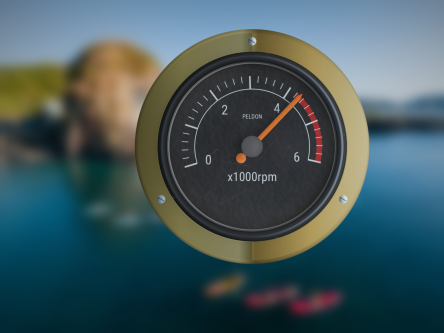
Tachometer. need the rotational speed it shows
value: 4300 rpm
